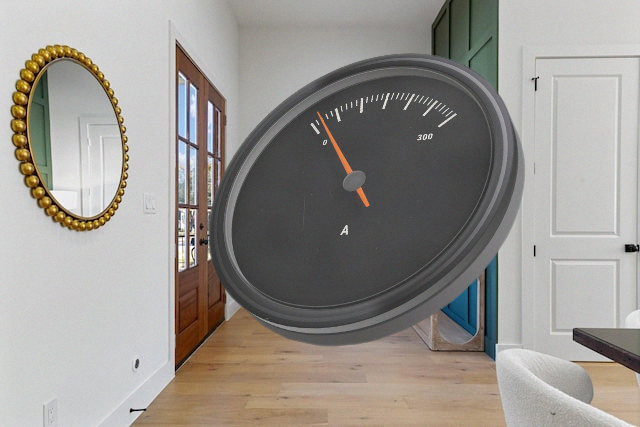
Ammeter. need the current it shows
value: 20 A
